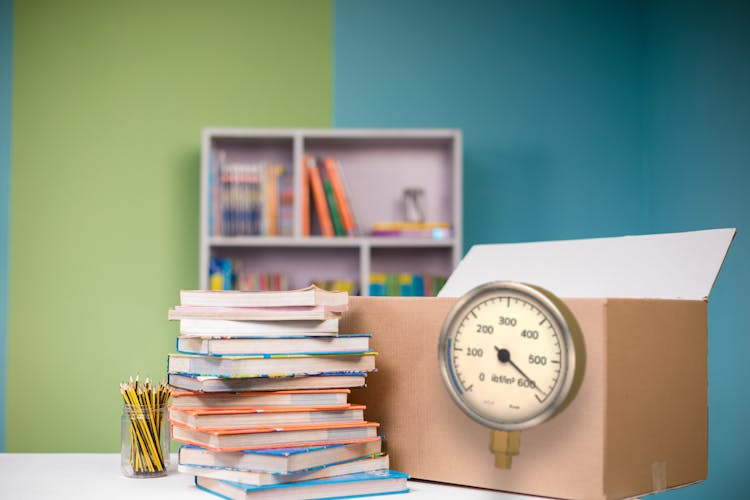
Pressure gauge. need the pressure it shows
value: 580 psi
